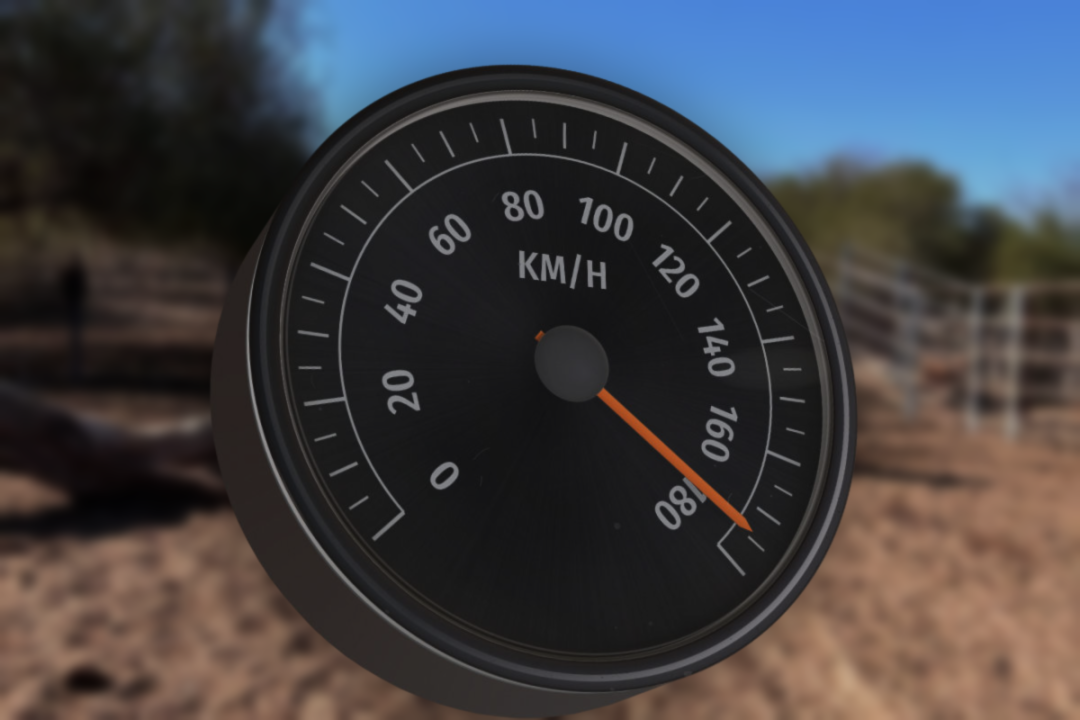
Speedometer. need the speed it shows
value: 175 km/h
